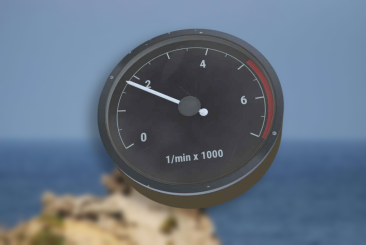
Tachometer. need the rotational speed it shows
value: 1750 rpm
